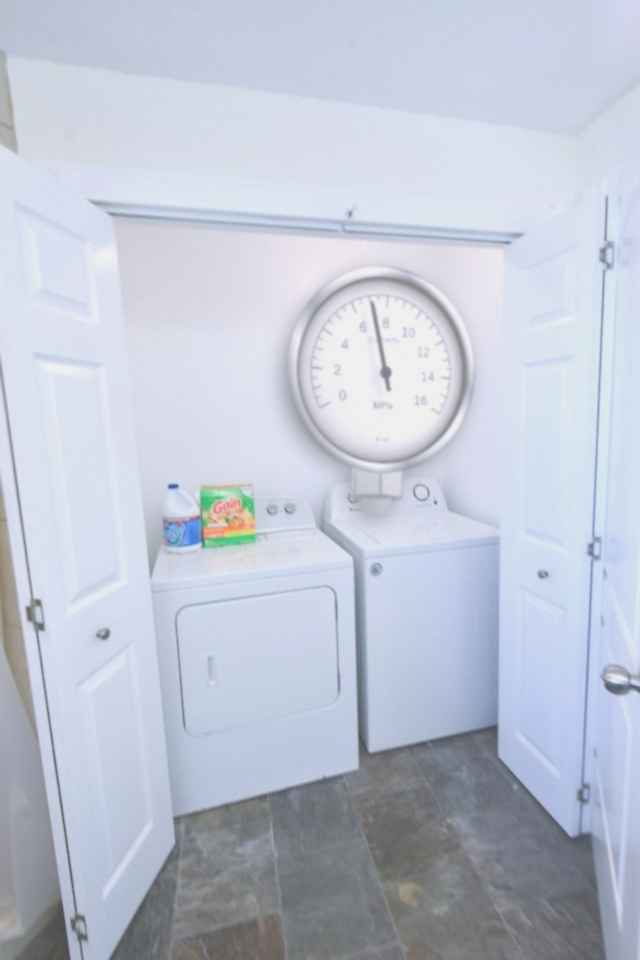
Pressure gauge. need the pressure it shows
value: 7 MPa
